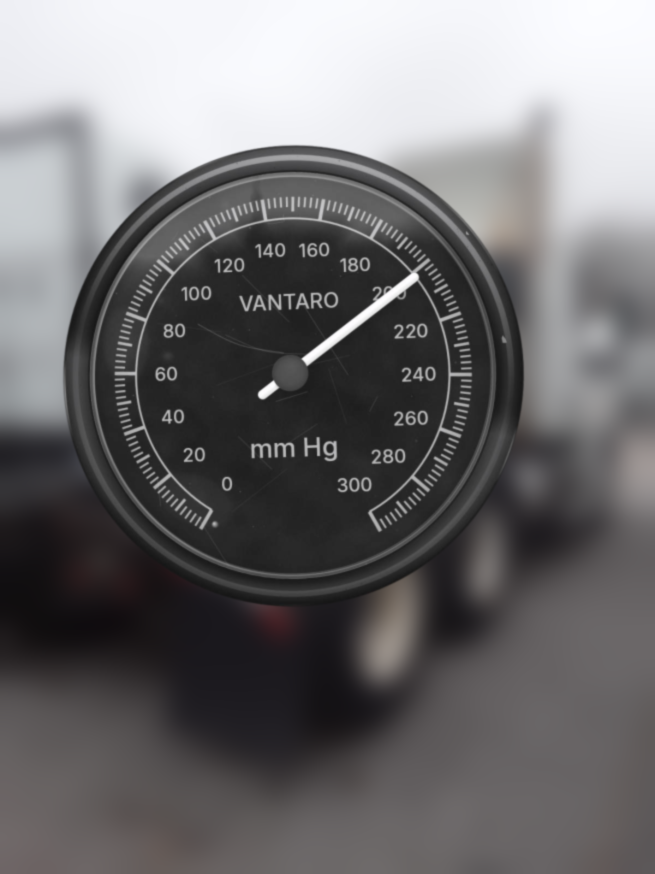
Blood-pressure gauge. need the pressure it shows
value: 202 mmHg
